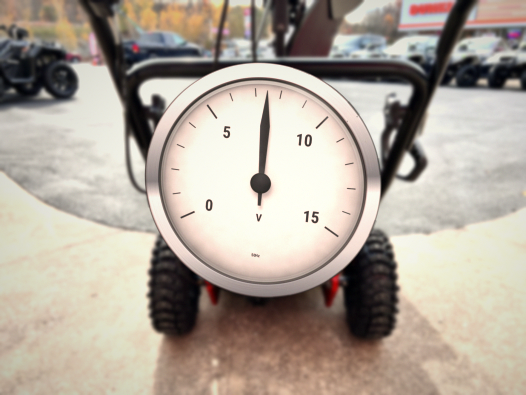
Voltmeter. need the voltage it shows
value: 7.5 V
